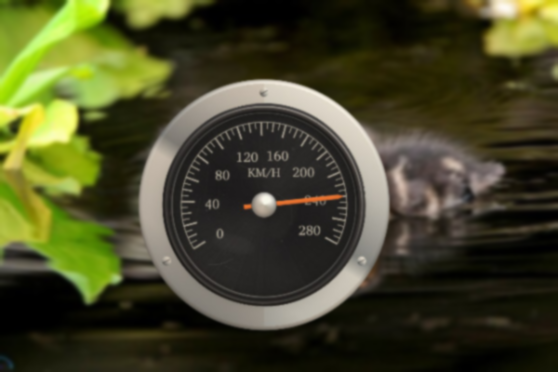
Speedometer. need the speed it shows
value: 240 km/h
